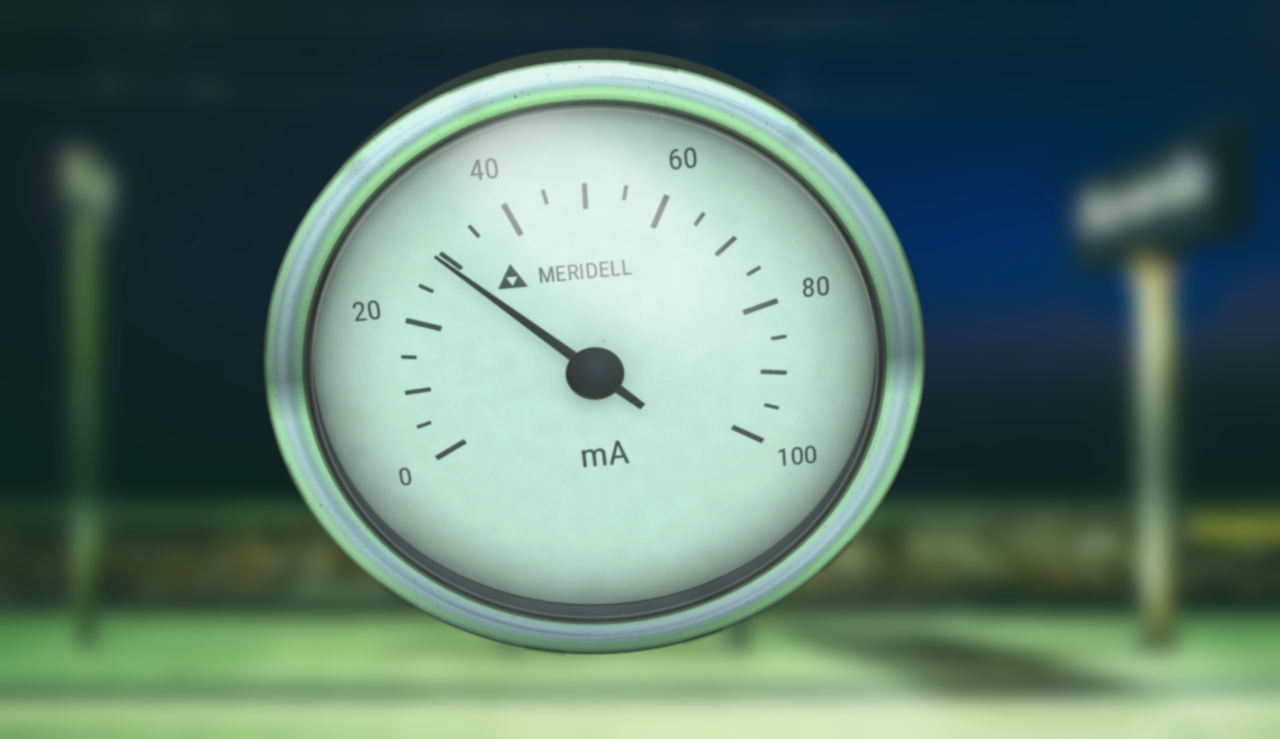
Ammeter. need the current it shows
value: 30 mA
